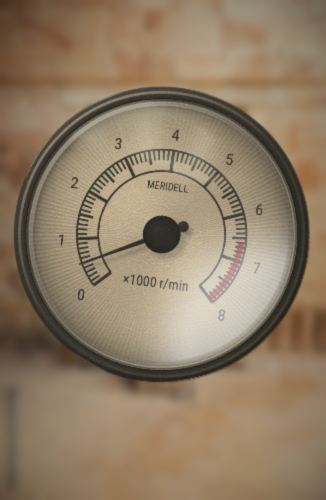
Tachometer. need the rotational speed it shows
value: 500 rpm
